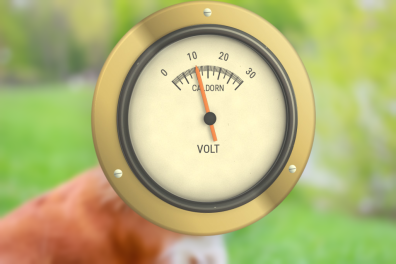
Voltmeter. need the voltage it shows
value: 10 V
